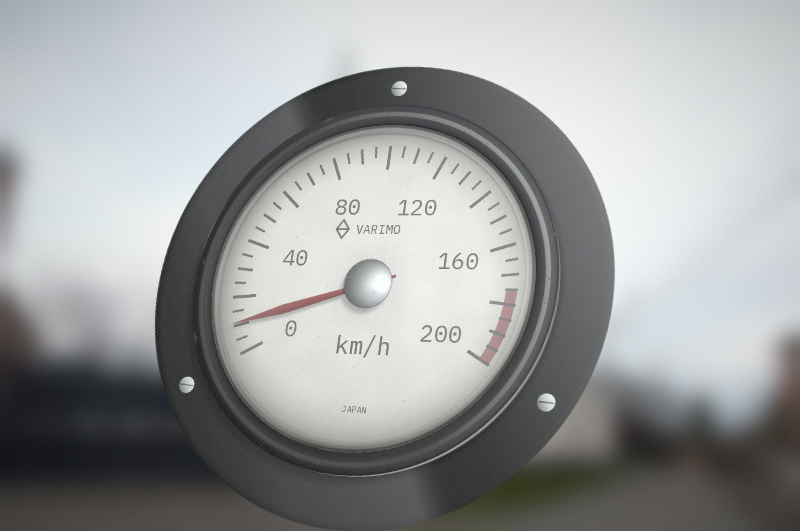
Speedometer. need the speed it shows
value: 10 km/h
